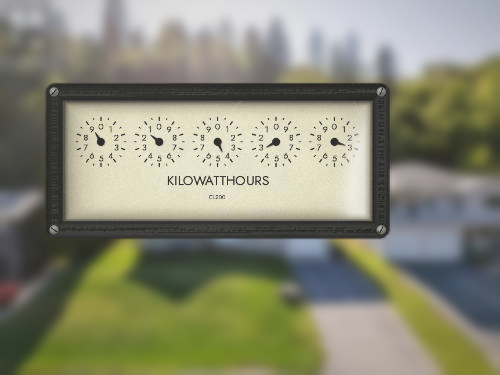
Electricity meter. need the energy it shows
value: 91433 kWh
